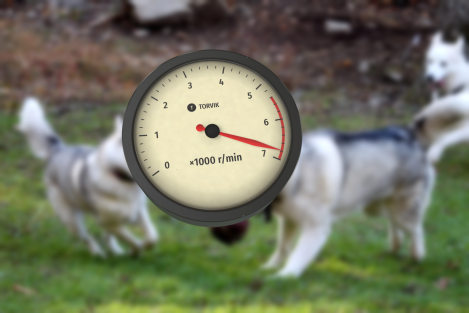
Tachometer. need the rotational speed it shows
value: 6800 rpm
